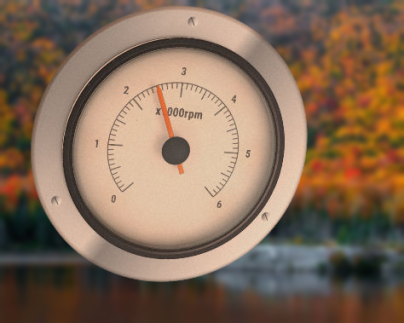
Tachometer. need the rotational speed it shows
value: 2500 rpm
